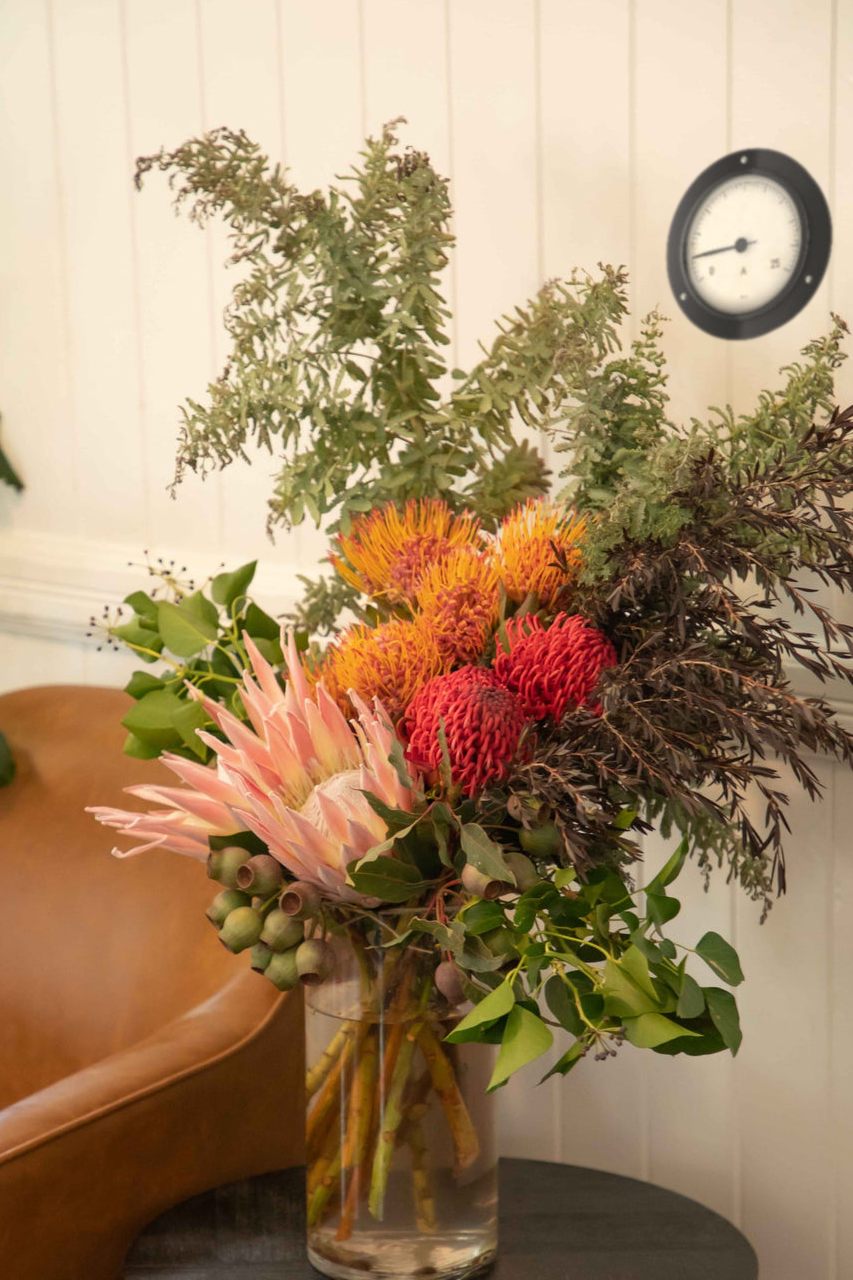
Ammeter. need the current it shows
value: 2.5 A
